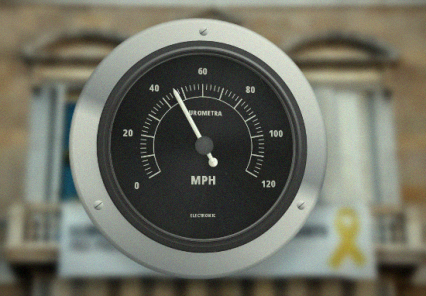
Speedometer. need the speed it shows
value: 46 mph
